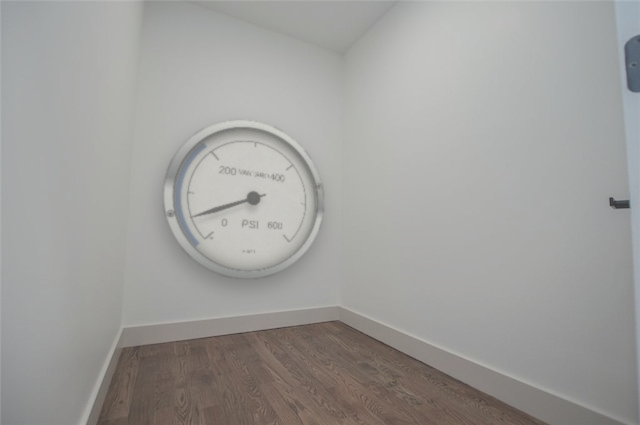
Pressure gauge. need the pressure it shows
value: 50 psi
